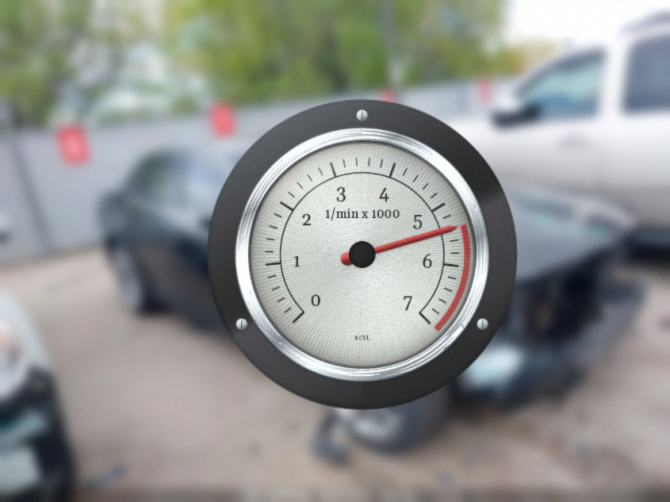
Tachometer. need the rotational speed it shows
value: 5400 rpm
